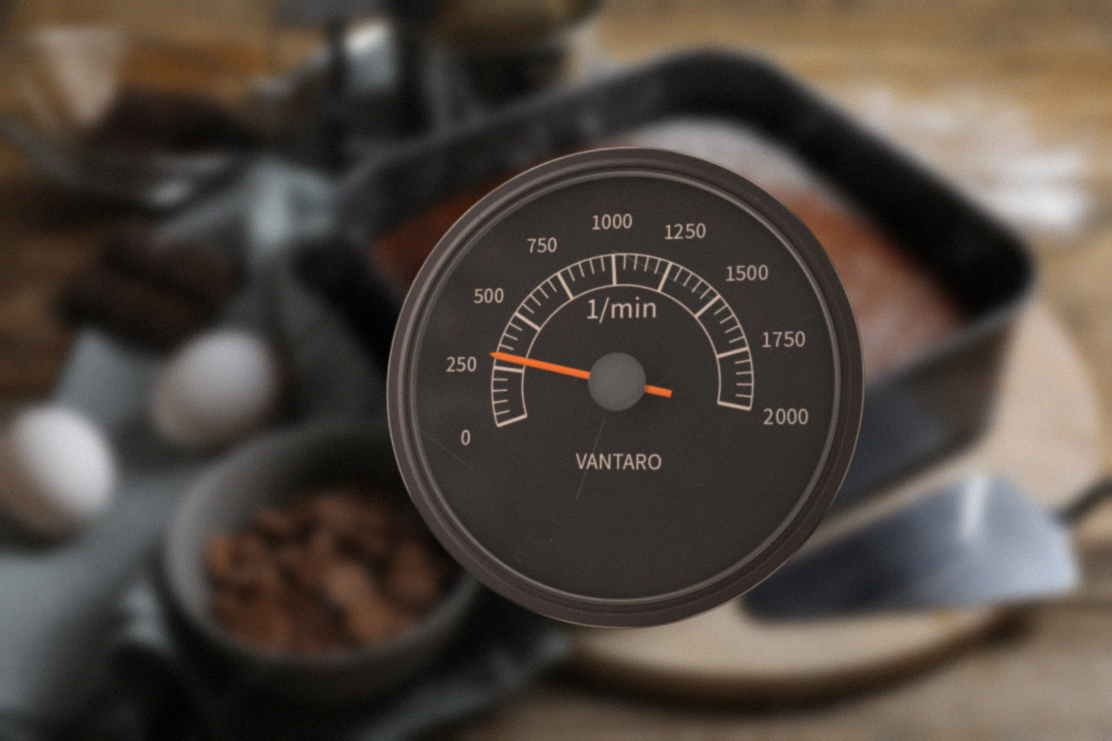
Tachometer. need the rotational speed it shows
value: 300 rpm
